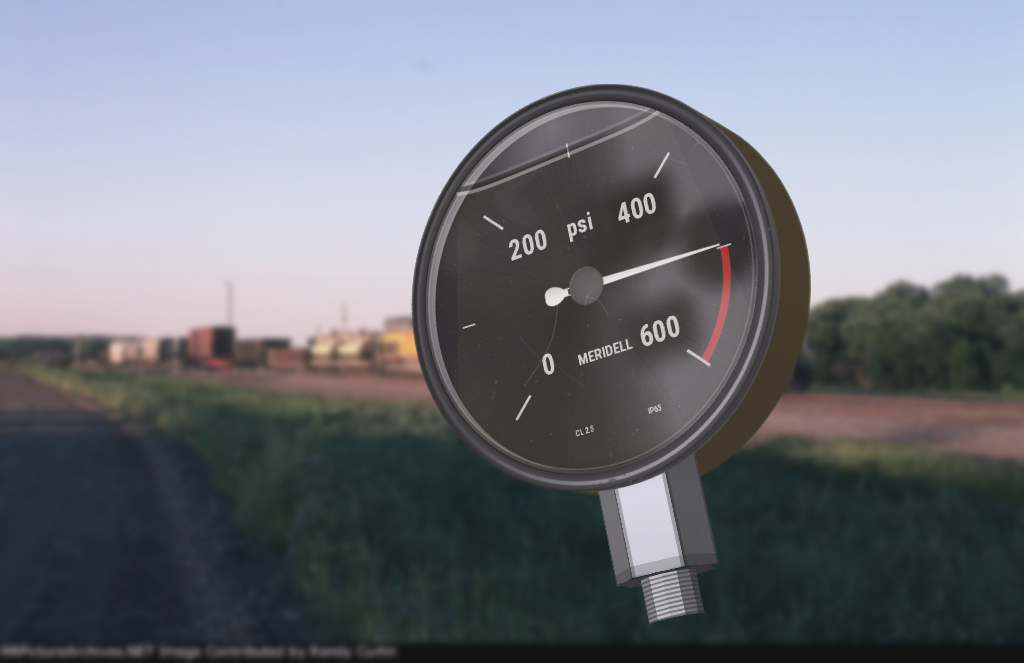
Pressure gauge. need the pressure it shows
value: 500 psi
